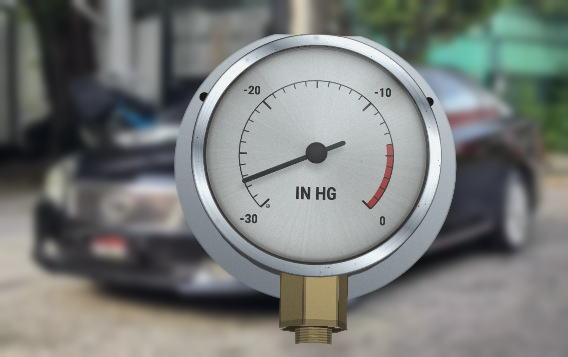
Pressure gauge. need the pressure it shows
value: -27.5 inHg
